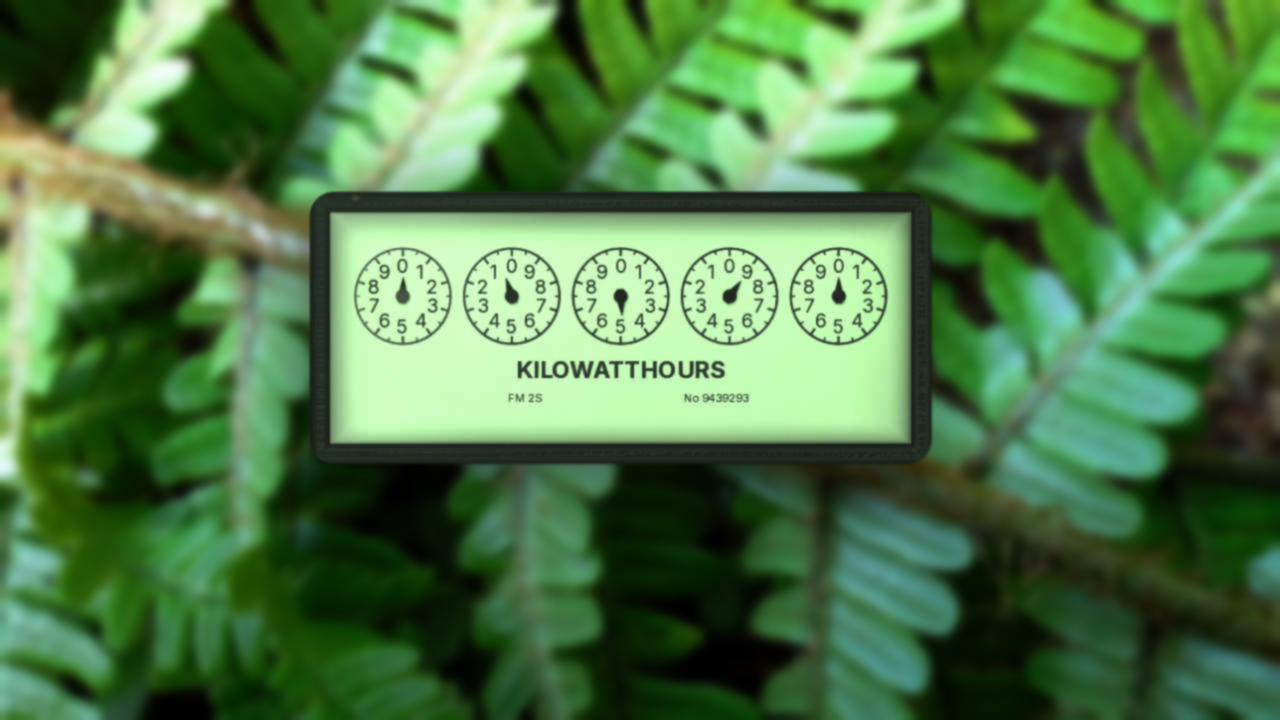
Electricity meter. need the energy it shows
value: 490 kWh
